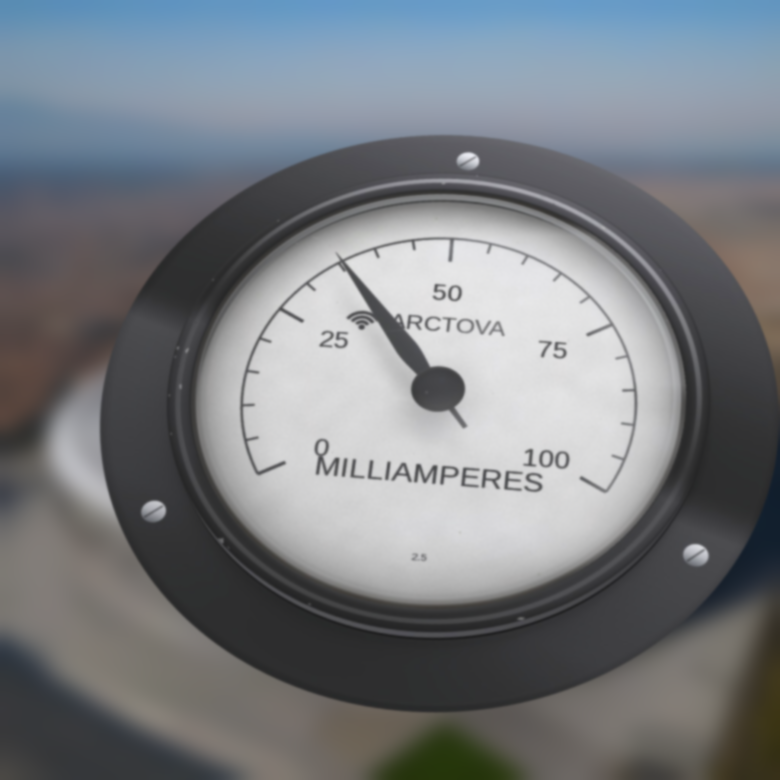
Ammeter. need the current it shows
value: 35 mA
